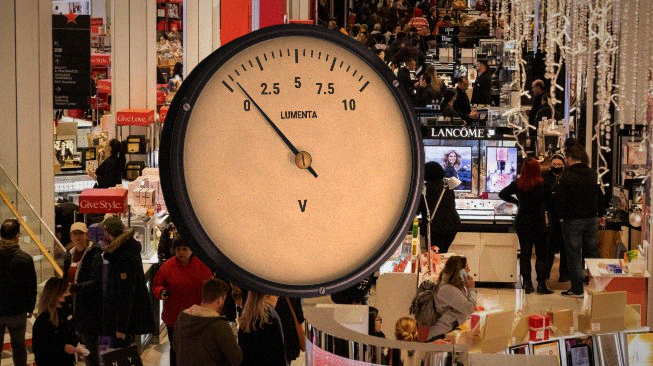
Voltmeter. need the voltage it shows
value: 0.5 V
